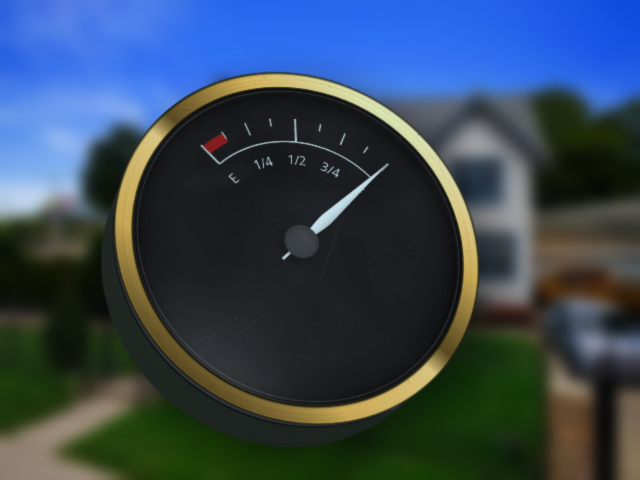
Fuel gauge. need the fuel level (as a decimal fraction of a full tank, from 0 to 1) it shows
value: 1
